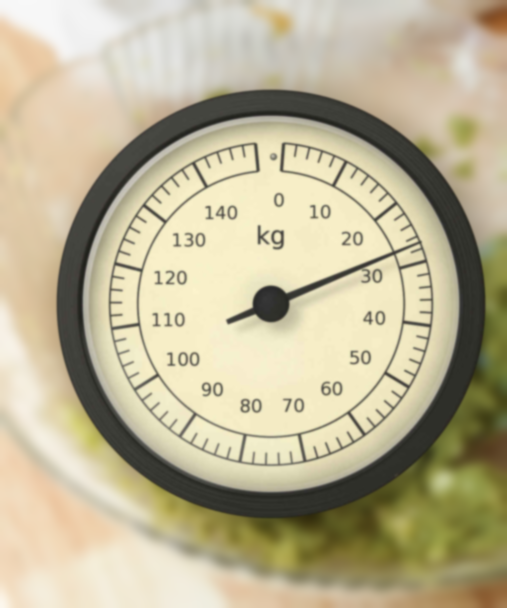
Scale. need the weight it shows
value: 27 kg
